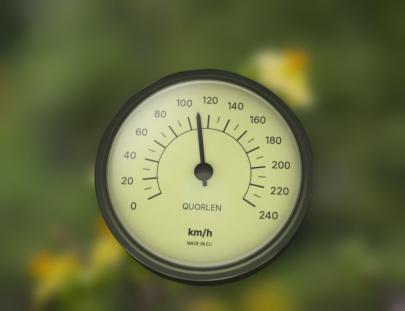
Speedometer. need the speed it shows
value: 110 km/h
